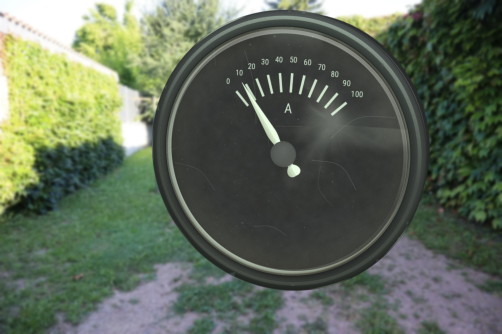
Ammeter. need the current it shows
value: 10 A
